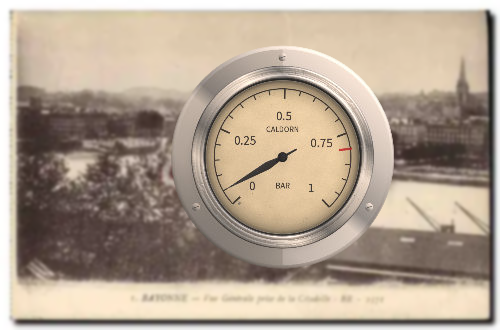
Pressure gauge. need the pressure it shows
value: 0.05 bar
